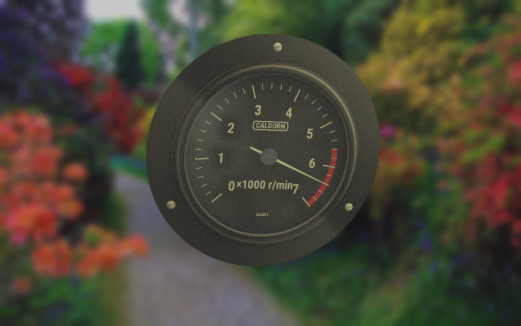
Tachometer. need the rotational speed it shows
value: 6400 rpm
